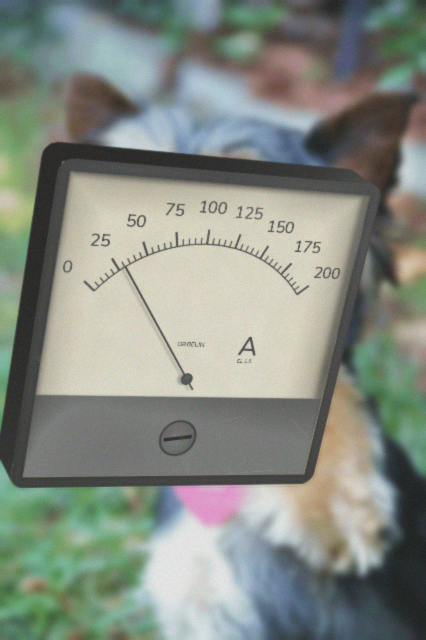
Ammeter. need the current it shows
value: 30 A
